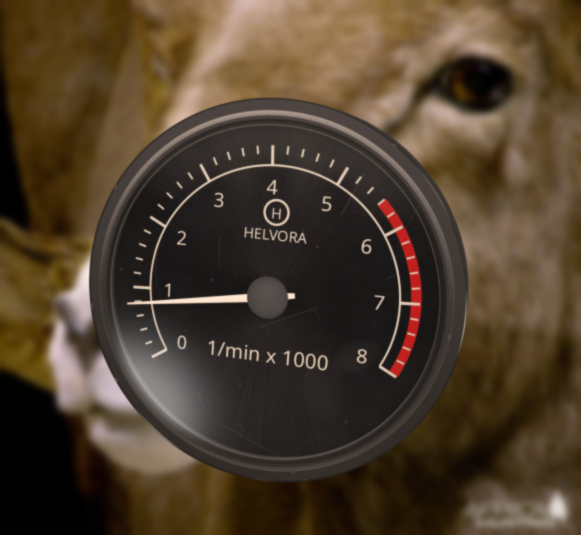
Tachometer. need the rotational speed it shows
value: 800 rpm
